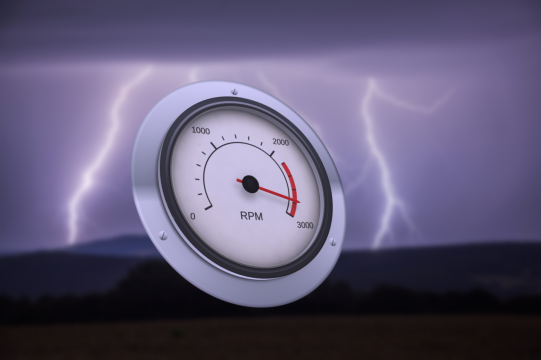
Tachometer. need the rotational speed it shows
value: 2800 rpm
